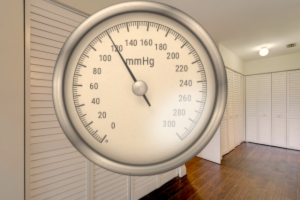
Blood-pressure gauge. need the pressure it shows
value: 120 mmHg
